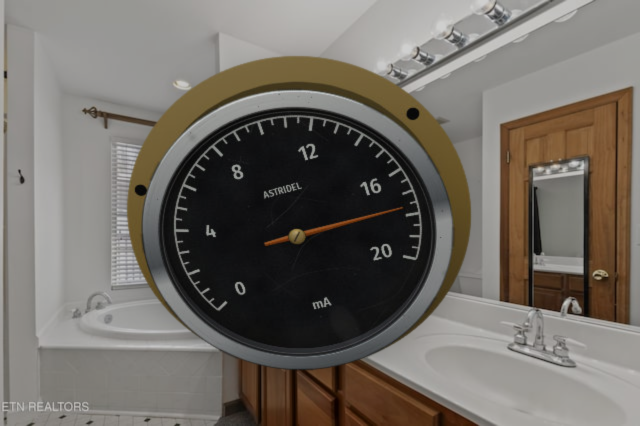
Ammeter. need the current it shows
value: 17.5 mA
